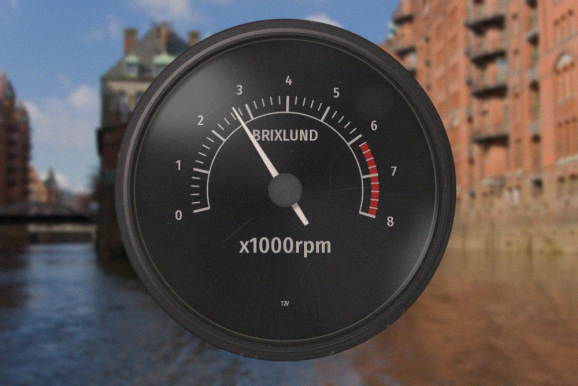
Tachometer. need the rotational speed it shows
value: 2700 rpm
